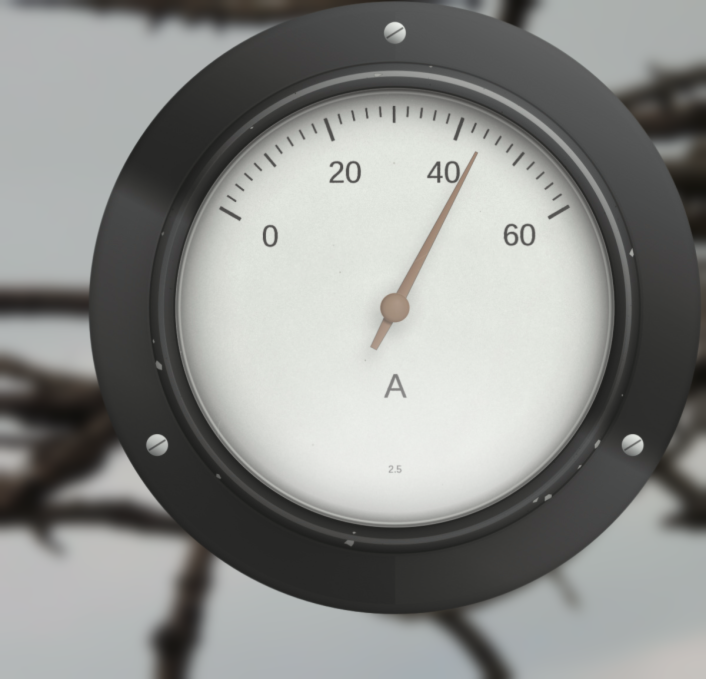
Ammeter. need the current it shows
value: 44 A
